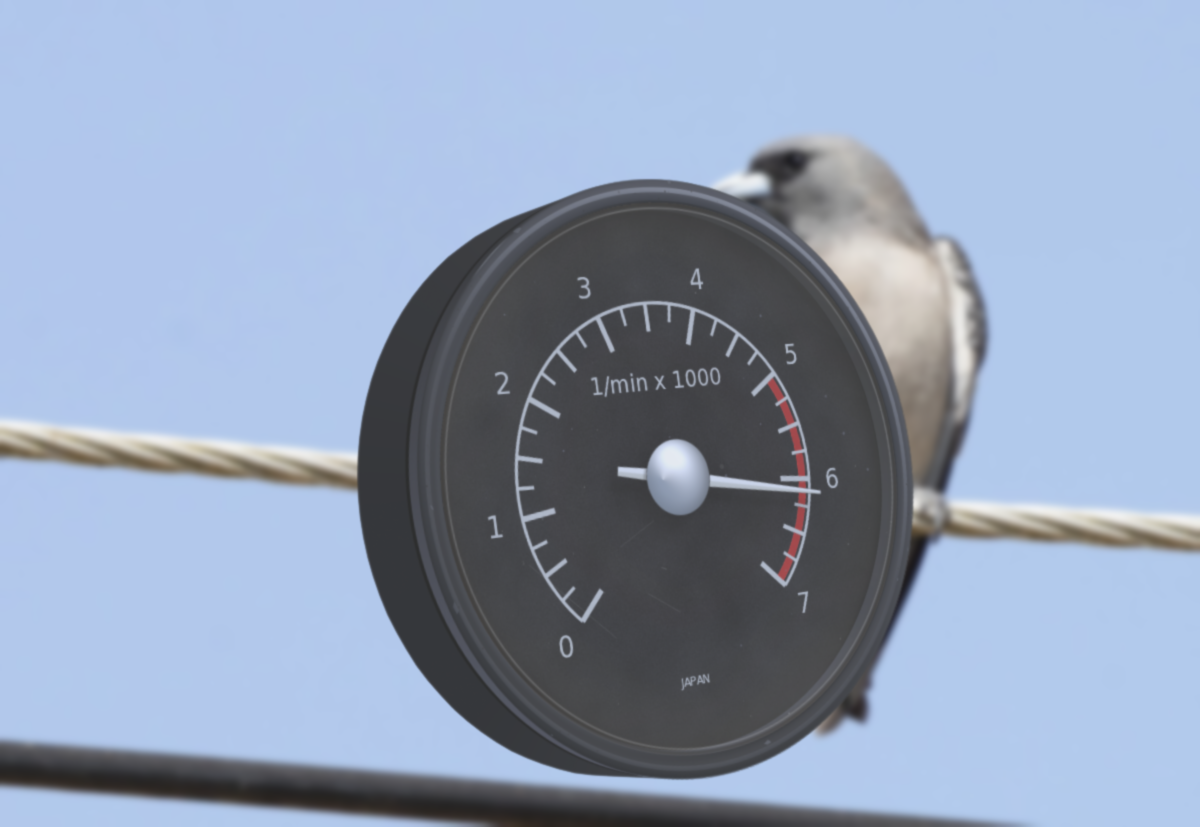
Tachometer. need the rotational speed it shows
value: 6125 rpm
